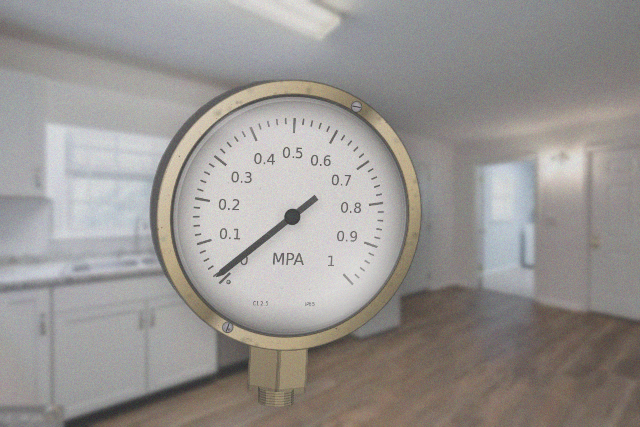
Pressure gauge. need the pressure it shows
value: 0.02 MPa
